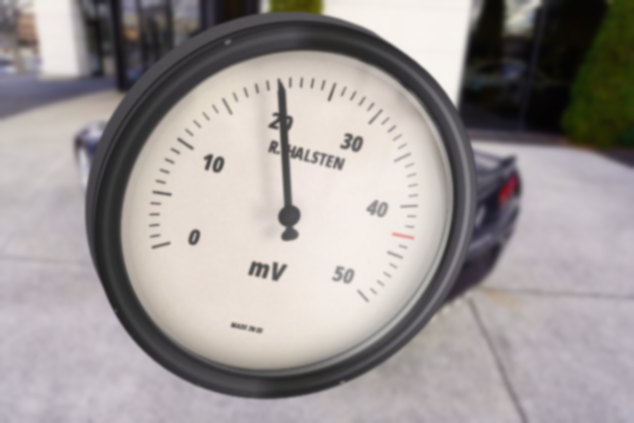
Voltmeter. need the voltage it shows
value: 20 mV
